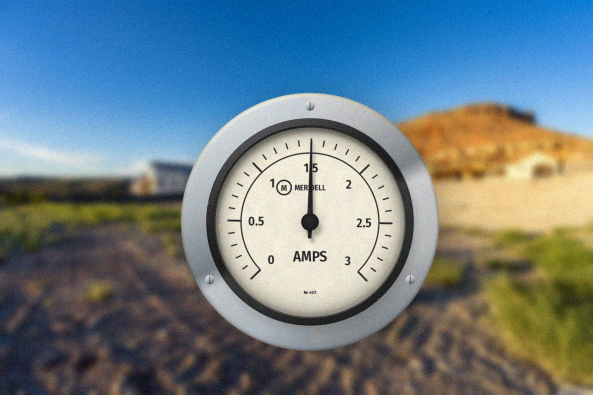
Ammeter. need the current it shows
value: 1.5 A
